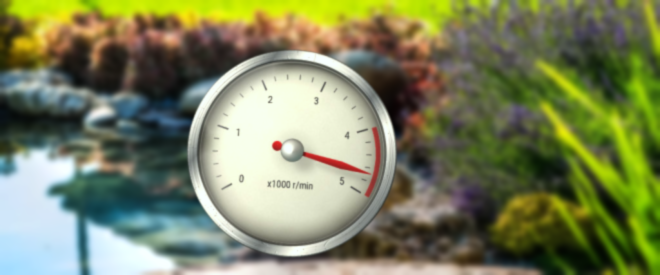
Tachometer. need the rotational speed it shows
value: 4700 rpm
